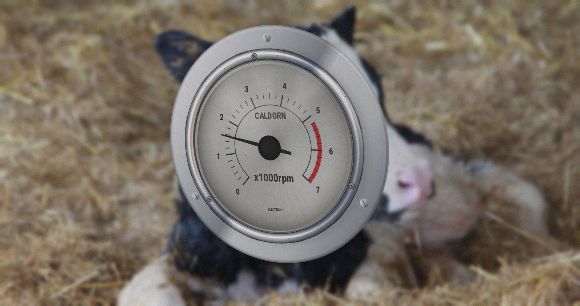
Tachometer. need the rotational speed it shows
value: 1600 rpm
